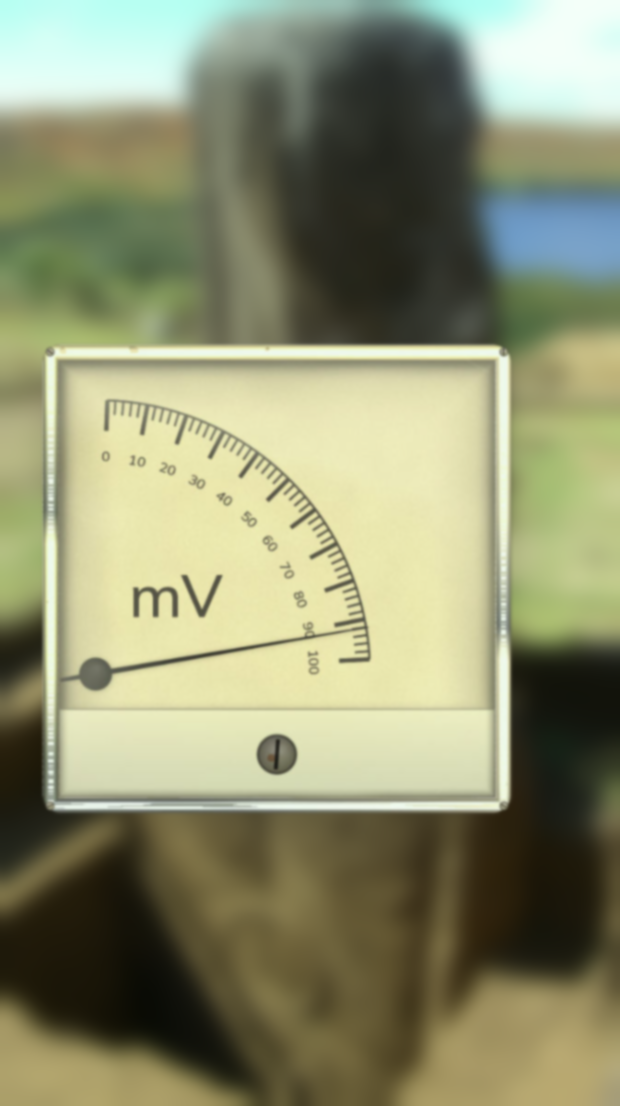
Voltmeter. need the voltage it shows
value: 92 mV
